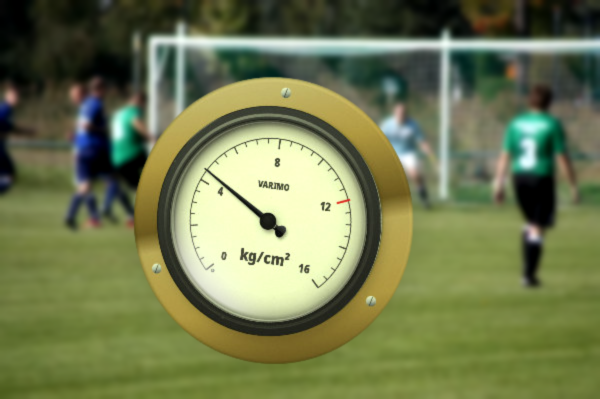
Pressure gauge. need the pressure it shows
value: 4.5 kg/cm²
